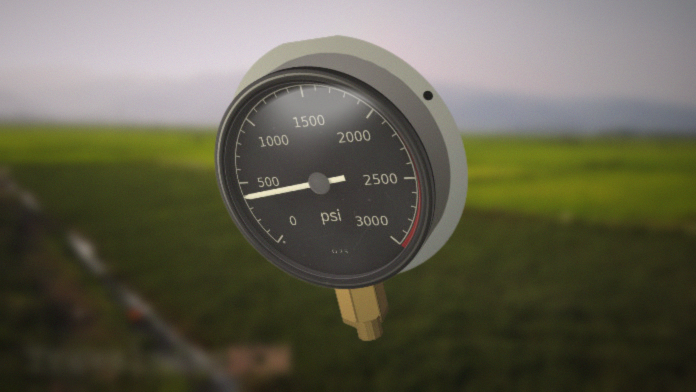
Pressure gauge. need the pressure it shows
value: 400 psi
